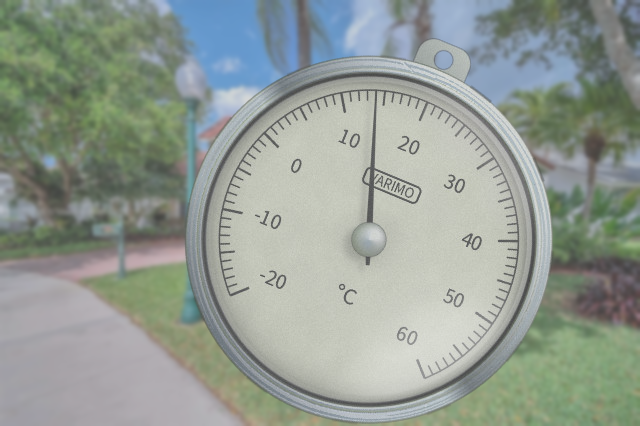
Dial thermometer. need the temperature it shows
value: 14 °C
